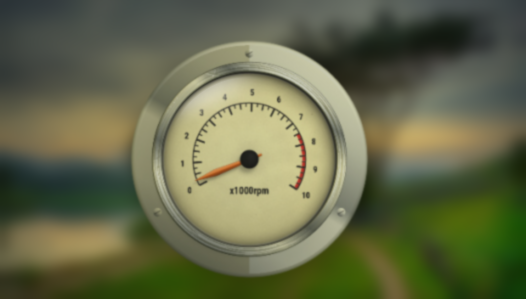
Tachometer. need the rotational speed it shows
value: 250 rpm
